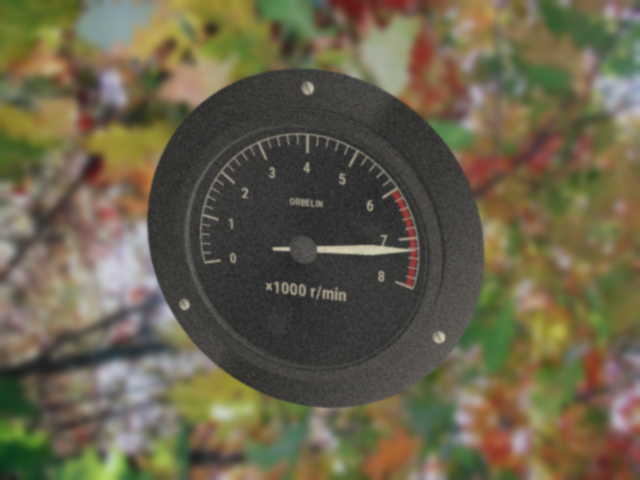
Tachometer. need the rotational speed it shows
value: 7200 rpm
